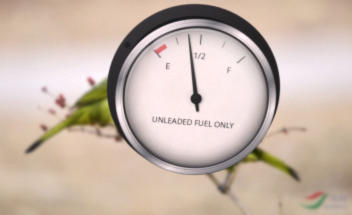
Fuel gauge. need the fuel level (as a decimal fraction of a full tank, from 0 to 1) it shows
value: 0.375
